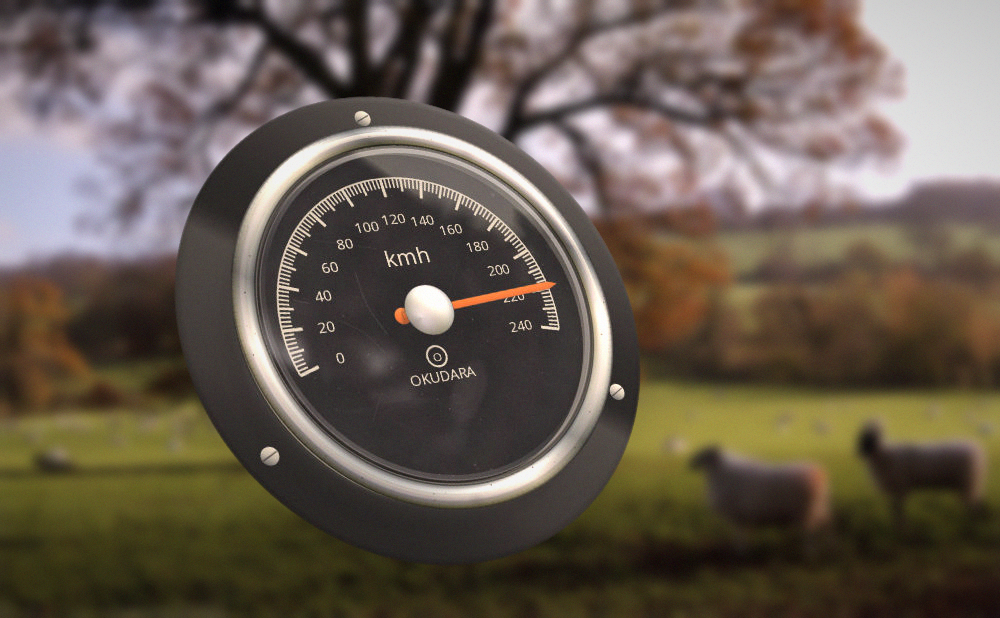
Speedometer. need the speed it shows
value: 220 km/h
